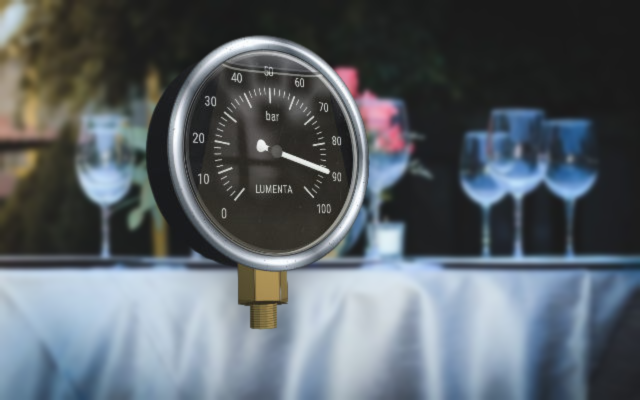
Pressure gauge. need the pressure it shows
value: 90 bar
